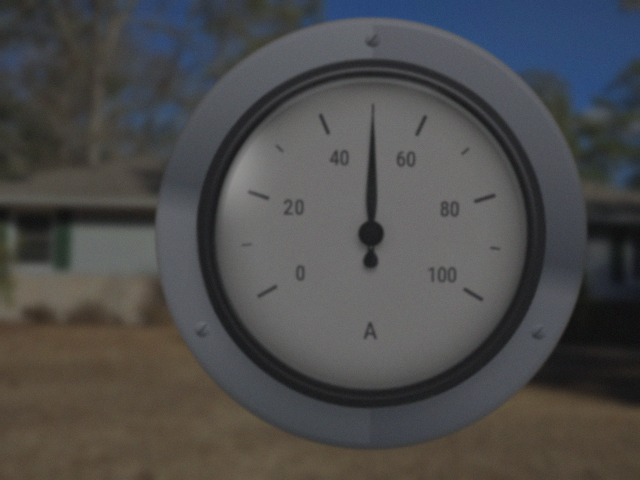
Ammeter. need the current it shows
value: 50 A
